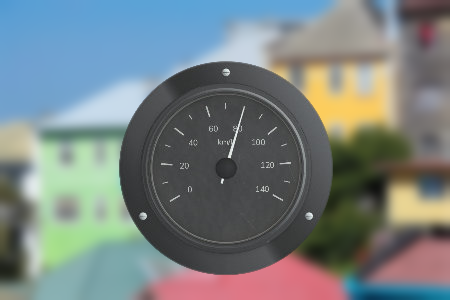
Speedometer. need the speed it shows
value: 80 km/h
